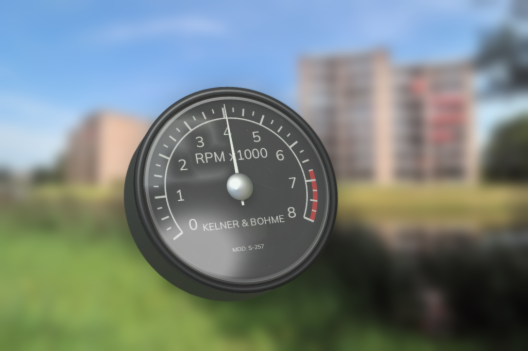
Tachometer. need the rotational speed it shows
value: 4000 rpm
